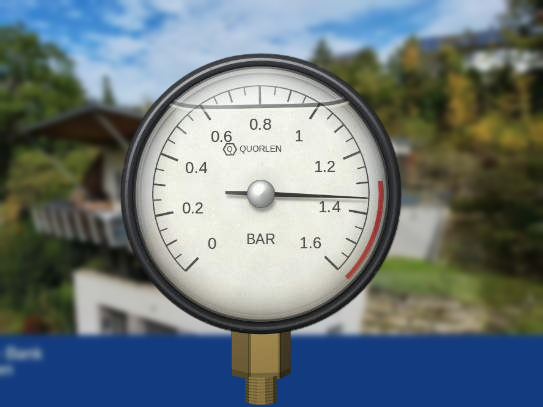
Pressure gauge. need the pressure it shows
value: 1.35 bar
